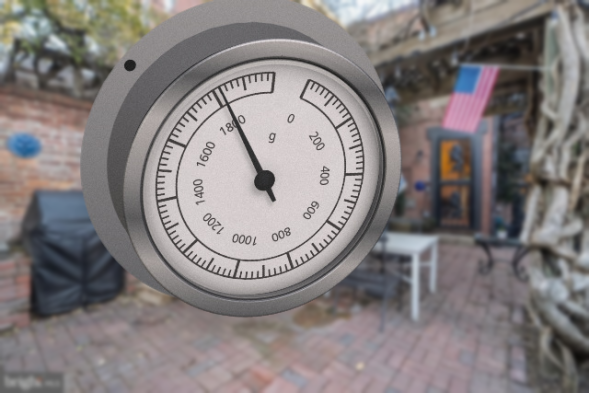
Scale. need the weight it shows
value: 1820 g
